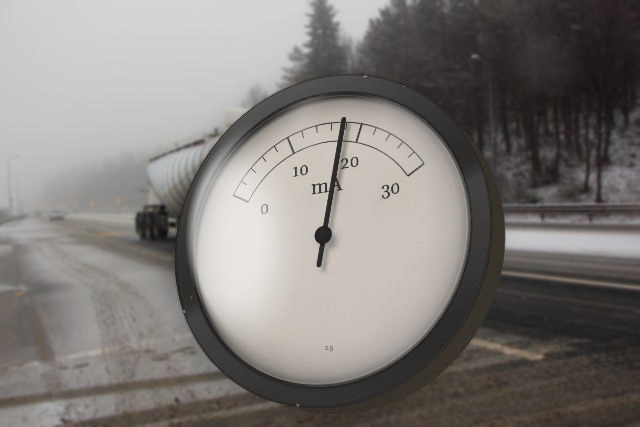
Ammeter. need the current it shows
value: 18 mA
